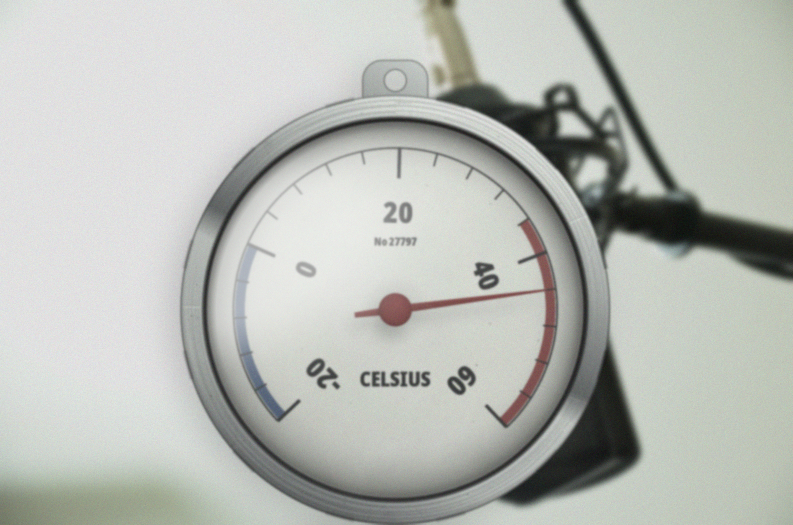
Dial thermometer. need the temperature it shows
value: 44 °C
